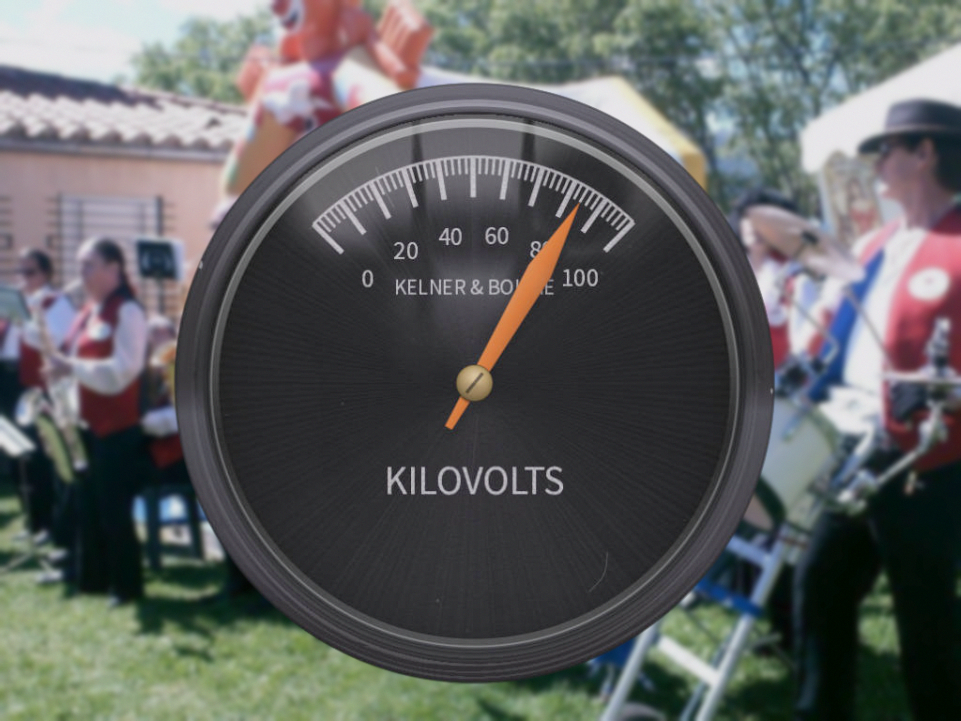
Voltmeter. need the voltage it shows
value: 84 kV
